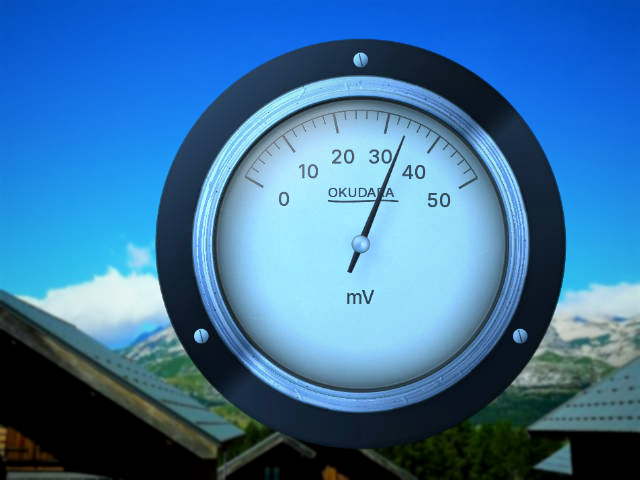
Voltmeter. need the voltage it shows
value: 34 mV
